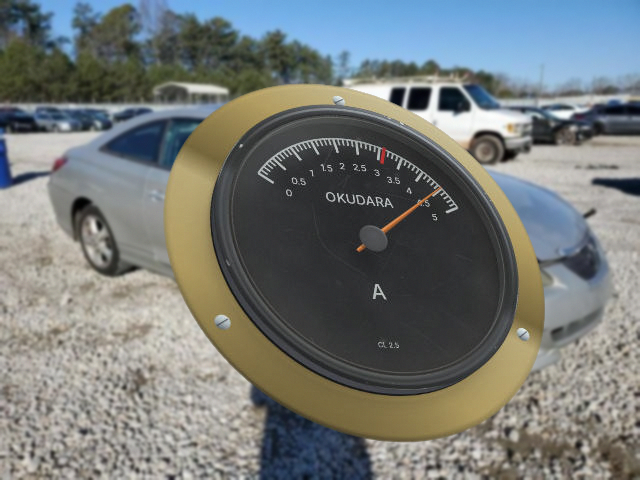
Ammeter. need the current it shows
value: 4.5 A
